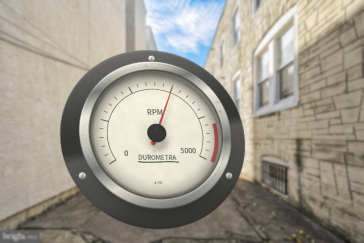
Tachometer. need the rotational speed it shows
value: 3000 rpm
